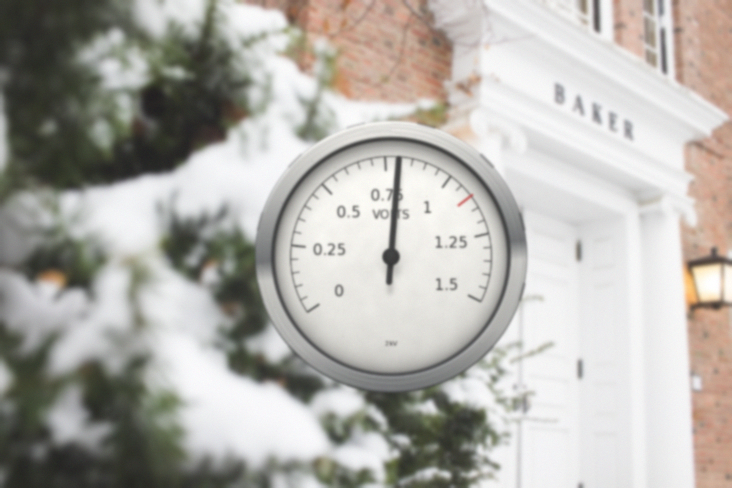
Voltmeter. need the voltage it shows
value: 0.8 V
